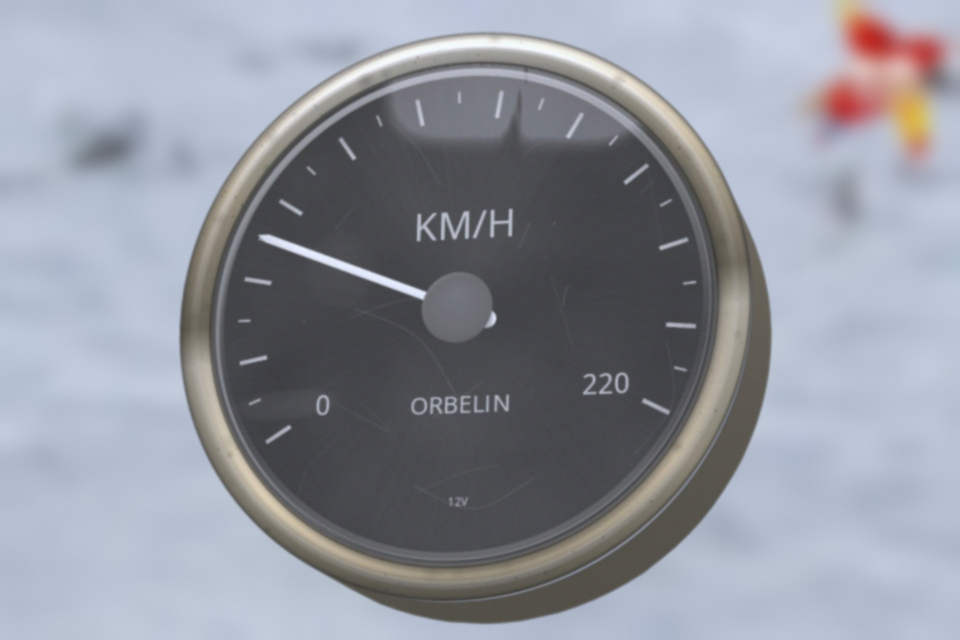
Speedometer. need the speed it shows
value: 50 km/h
